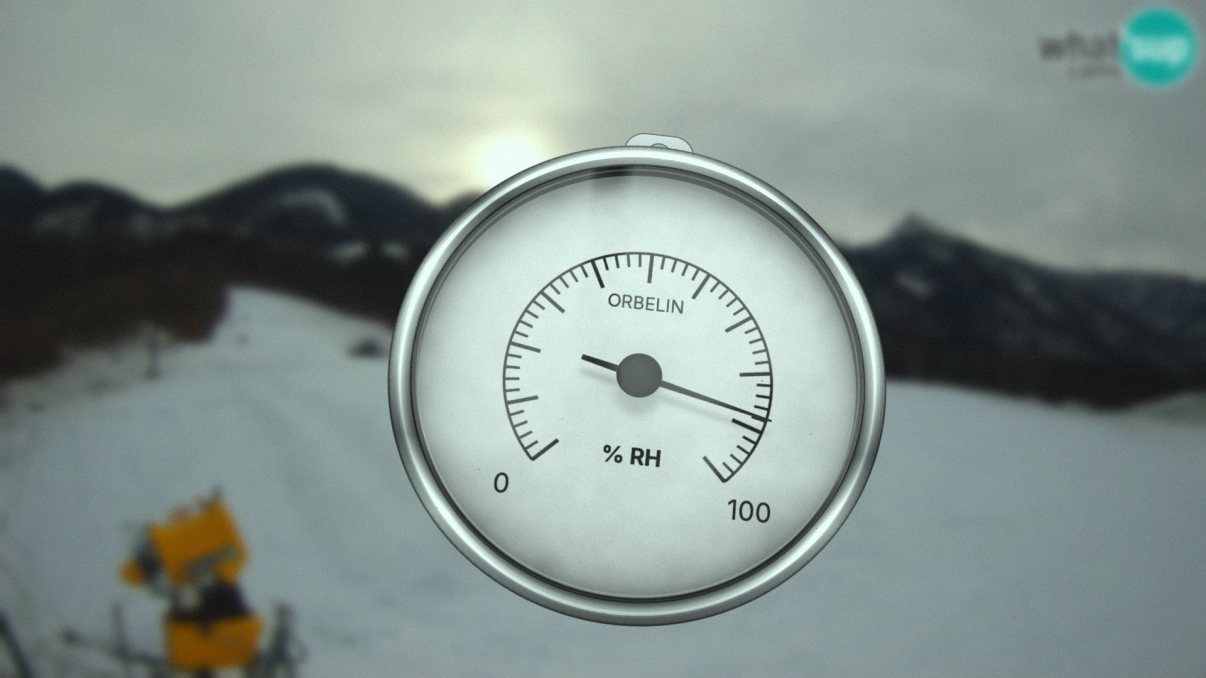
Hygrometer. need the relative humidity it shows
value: 88 %
